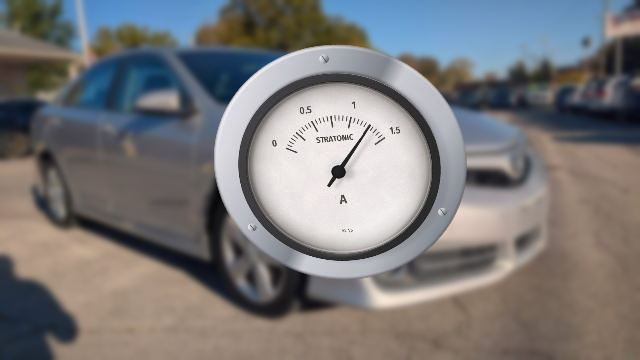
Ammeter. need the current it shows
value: 1.25 A
